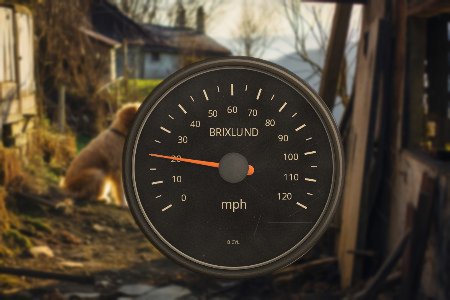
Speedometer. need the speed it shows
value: 20 mph
